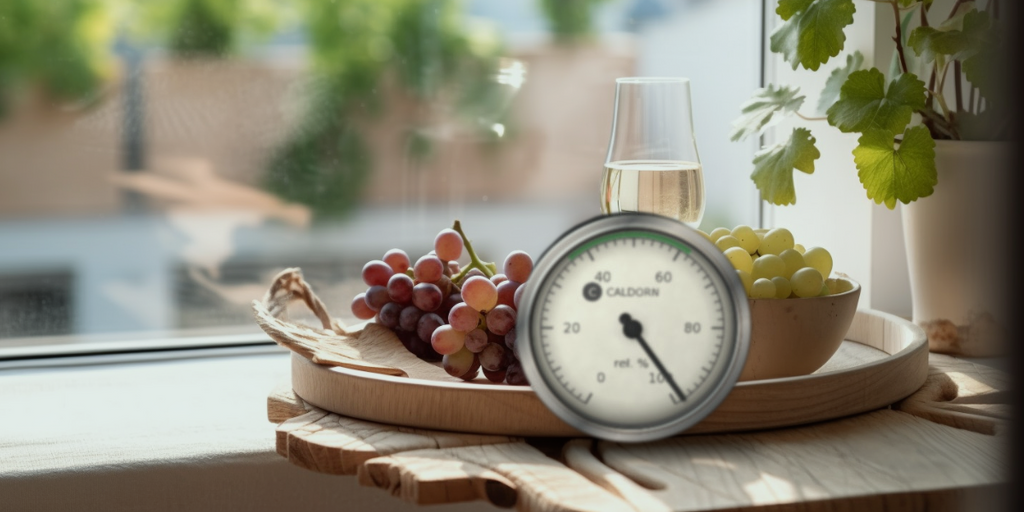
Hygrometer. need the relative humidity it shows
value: 98 %
